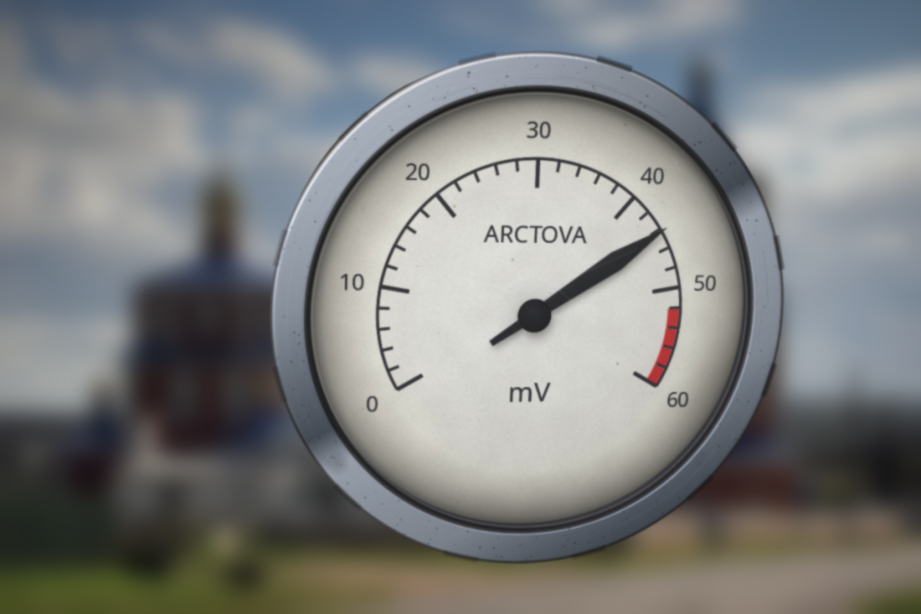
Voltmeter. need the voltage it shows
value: 44 mV
